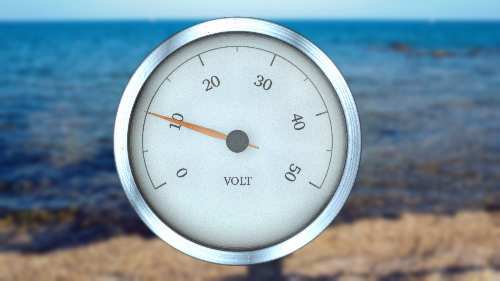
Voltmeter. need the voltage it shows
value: 10 V
